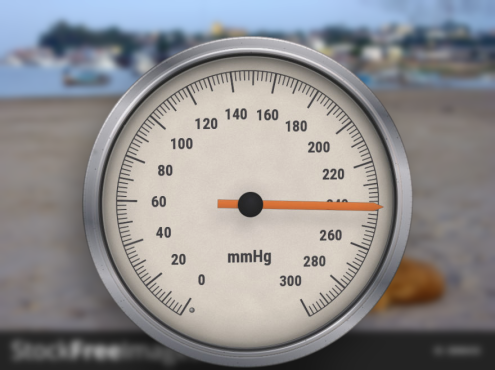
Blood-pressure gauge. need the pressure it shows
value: 240 mmHg
